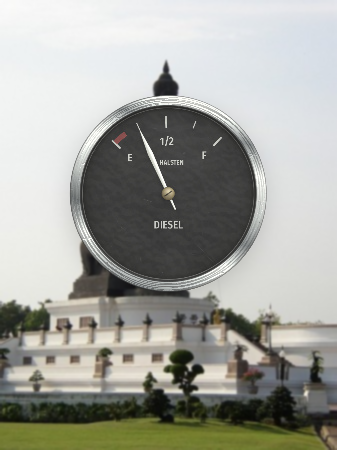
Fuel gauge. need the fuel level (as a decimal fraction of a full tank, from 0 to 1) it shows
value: 0.25
